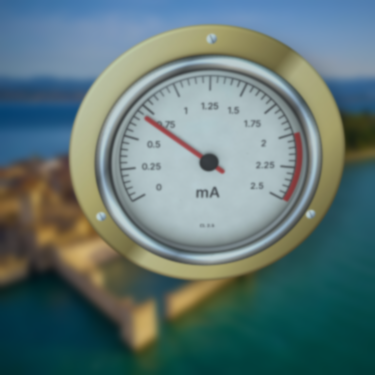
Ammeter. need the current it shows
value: 0.7 mA
